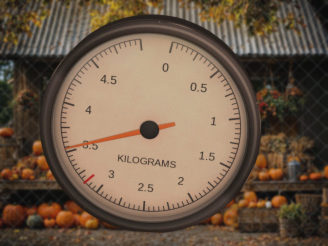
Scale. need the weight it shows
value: 3.55 kg
